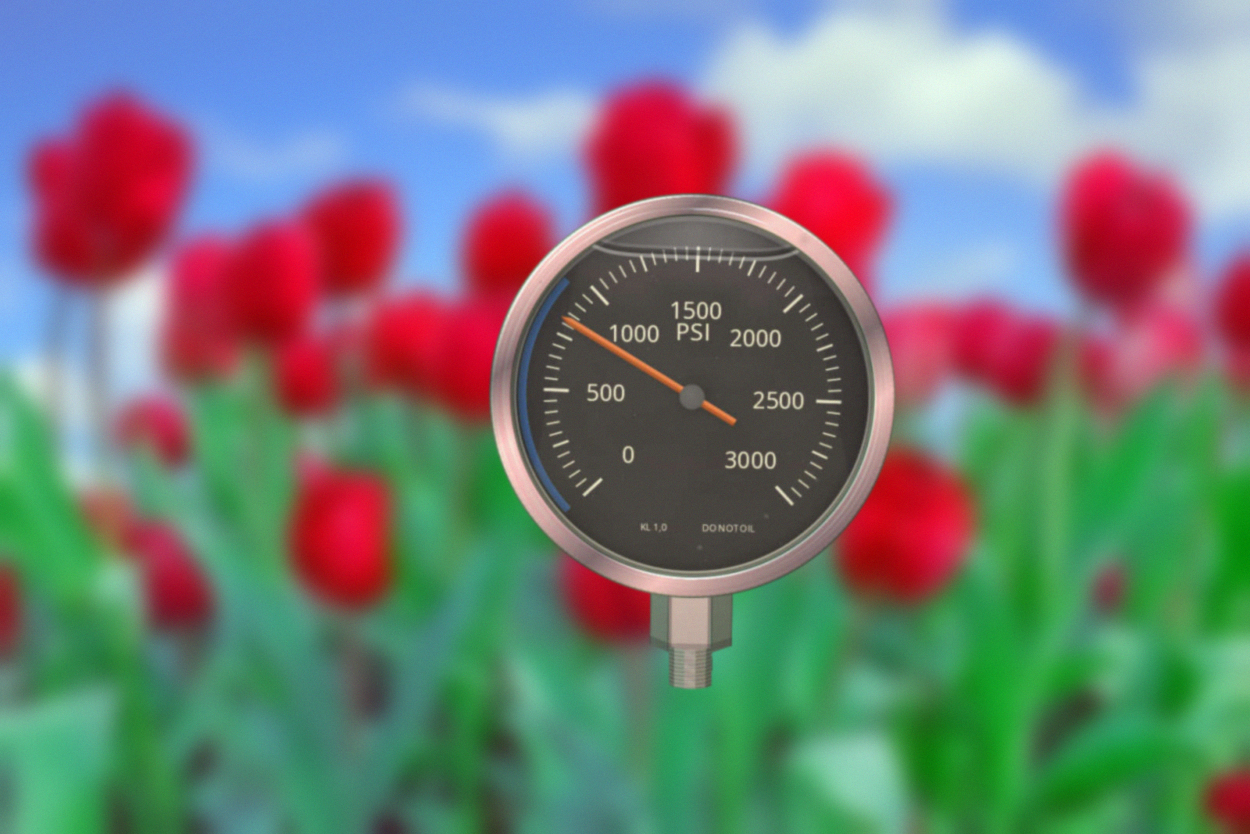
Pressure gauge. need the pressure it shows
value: 825 psi
